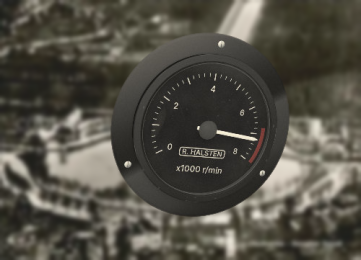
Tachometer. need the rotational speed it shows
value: 7200 rpm
